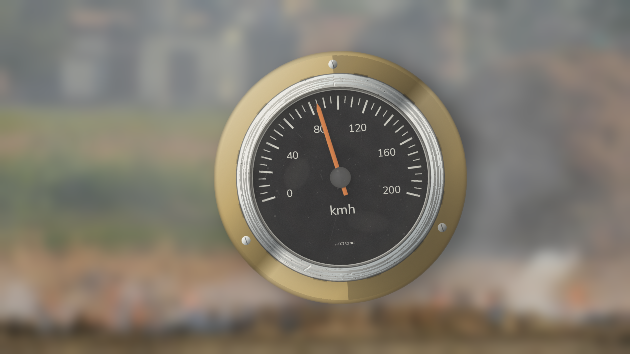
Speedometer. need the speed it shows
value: 85 km/h
